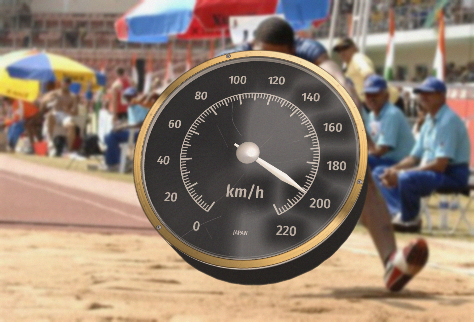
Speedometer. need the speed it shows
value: 200 km/h
